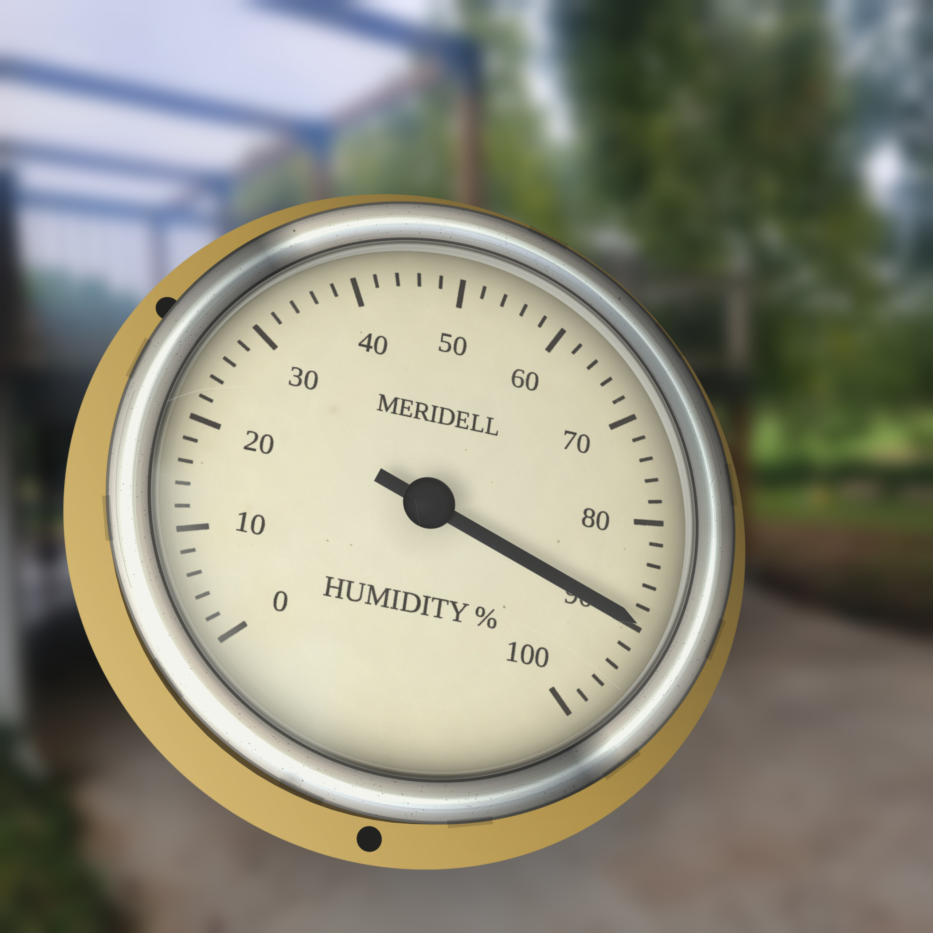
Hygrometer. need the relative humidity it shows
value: 90 %
